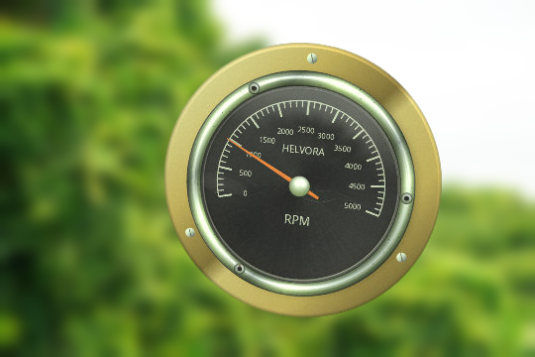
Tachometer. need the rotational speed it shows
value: 1000 rpm
